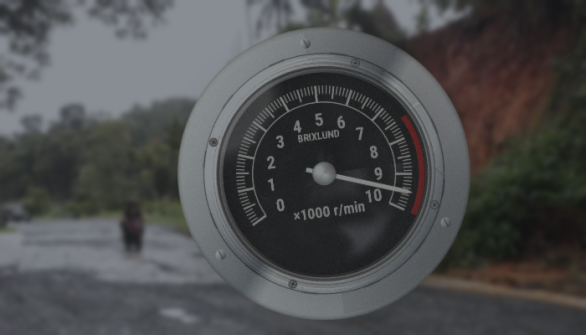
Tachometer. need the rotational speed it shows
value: 9500 rpm
